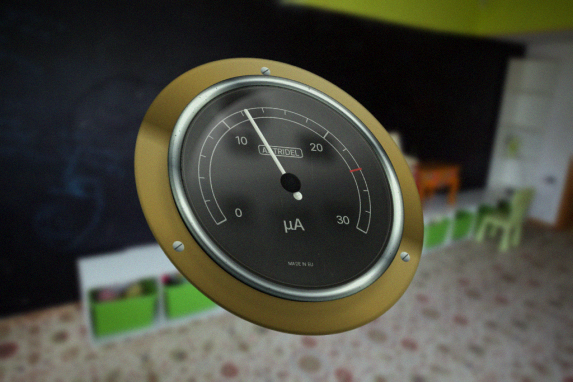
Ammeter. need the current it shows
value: 12 µA
